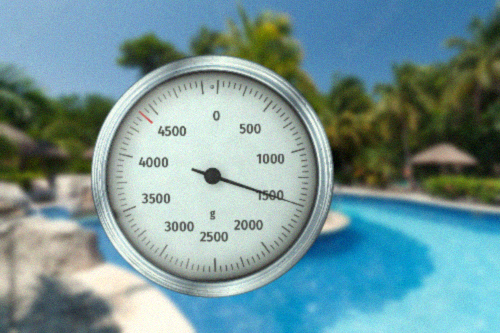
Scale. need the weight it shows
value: 1500 g
